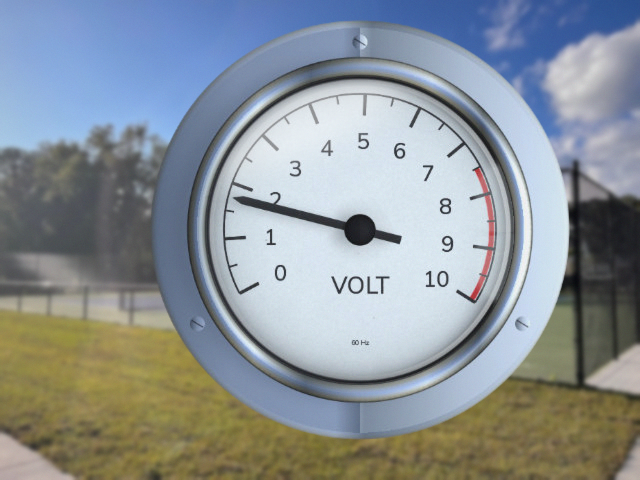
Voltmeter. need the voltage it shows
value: 1.75 V
